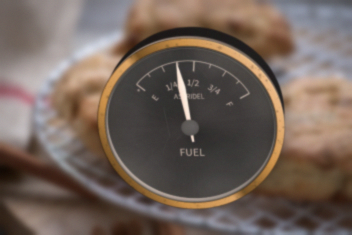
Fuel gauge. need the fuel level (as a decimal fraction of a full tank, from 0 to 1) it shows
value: 0.375
